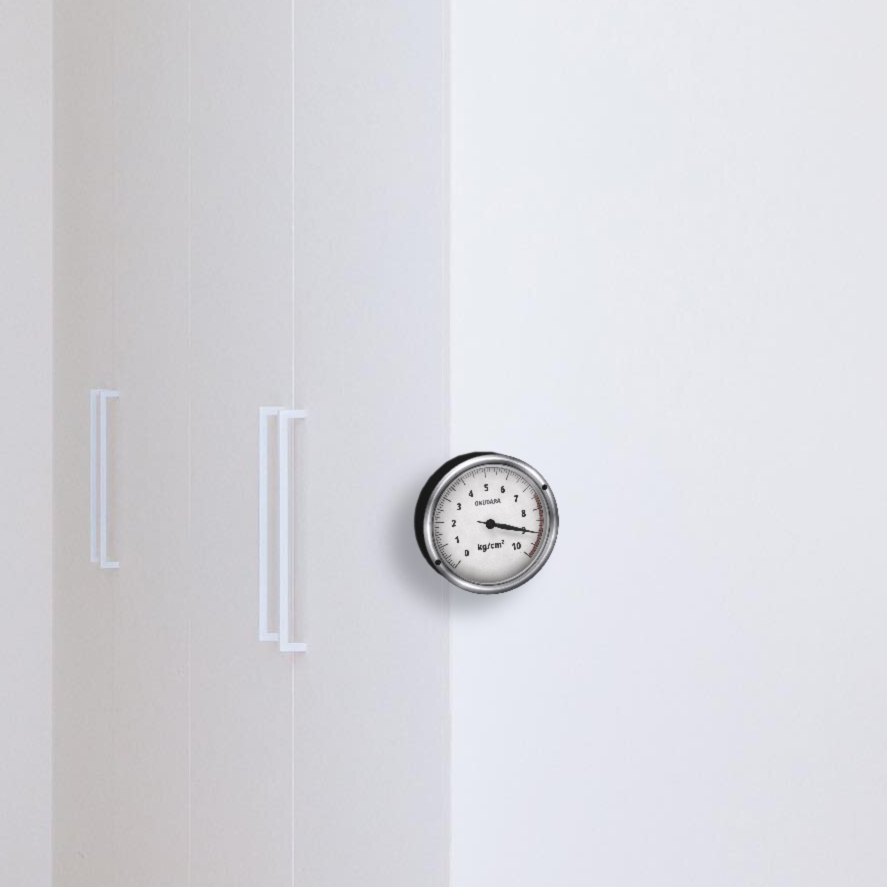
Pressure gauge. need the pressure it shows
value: 9 kg/cm²
